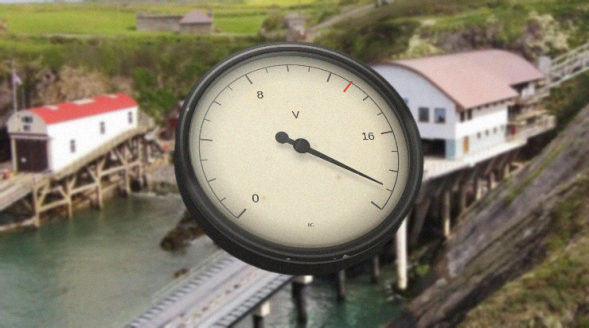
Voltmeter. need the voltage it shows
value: 19 V
